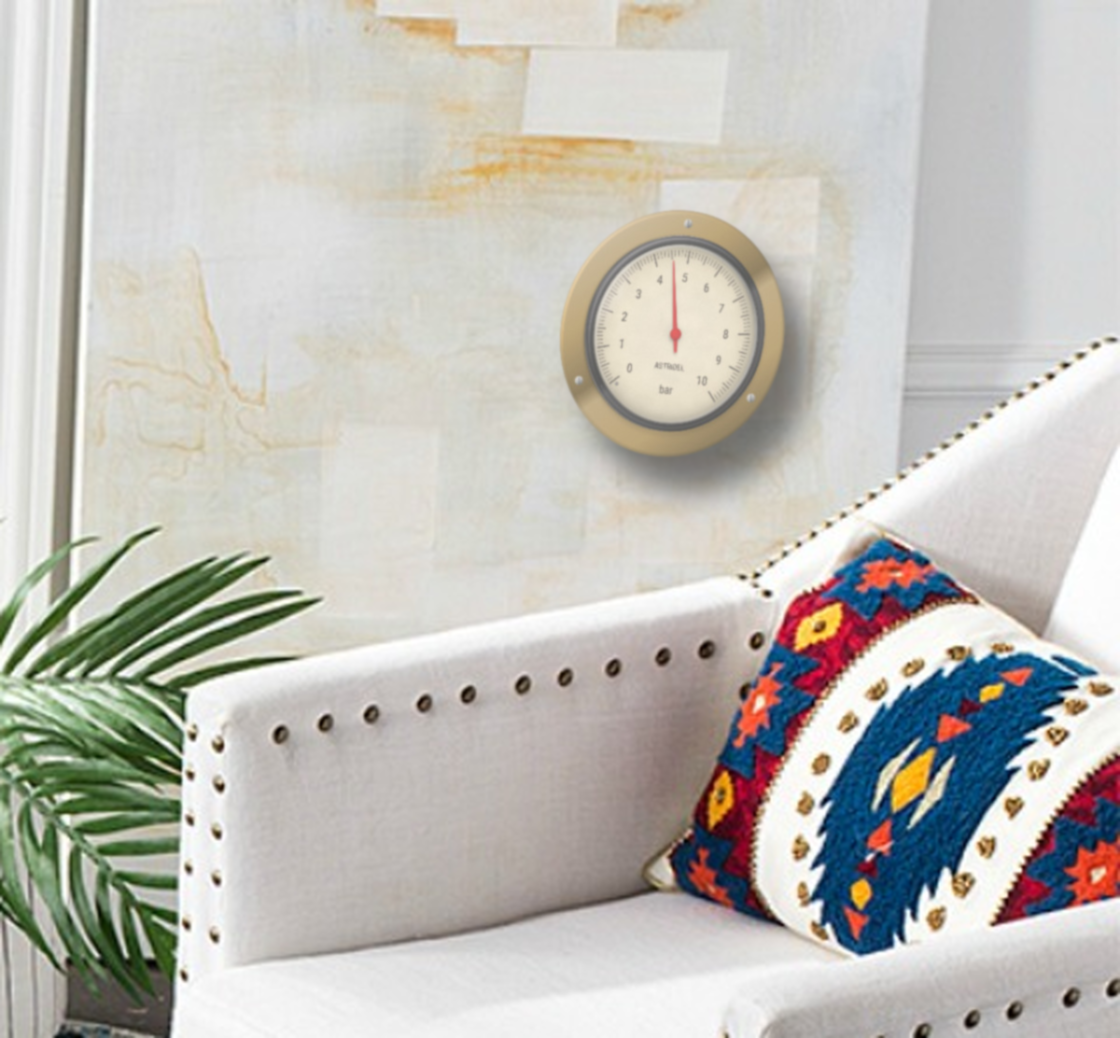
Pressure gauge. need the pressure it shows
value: 4.5 bar
